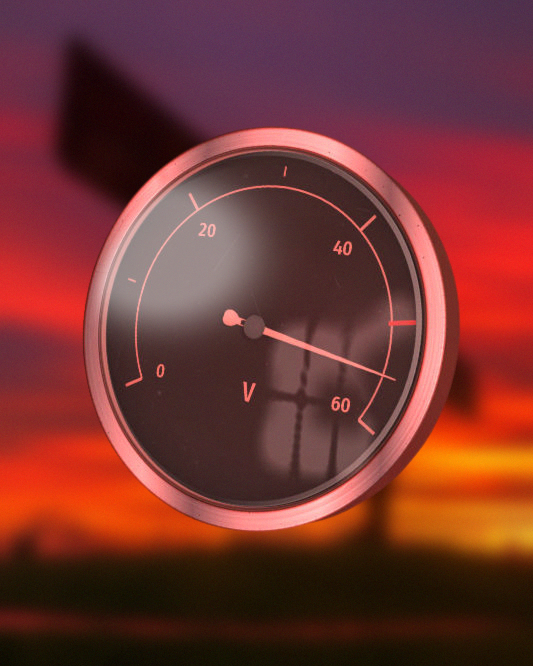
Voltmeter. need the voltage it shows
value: 55 V
